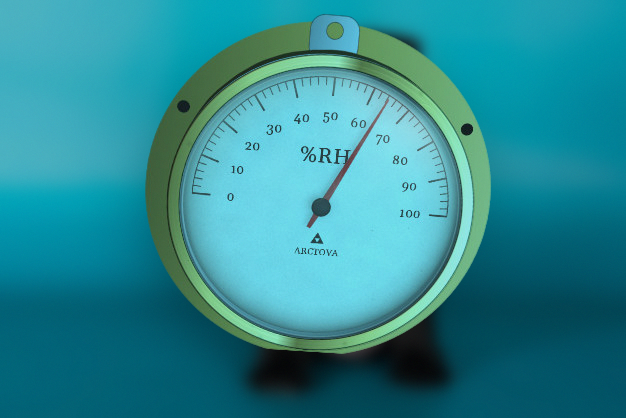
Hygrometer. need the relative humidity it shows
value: 64 %
